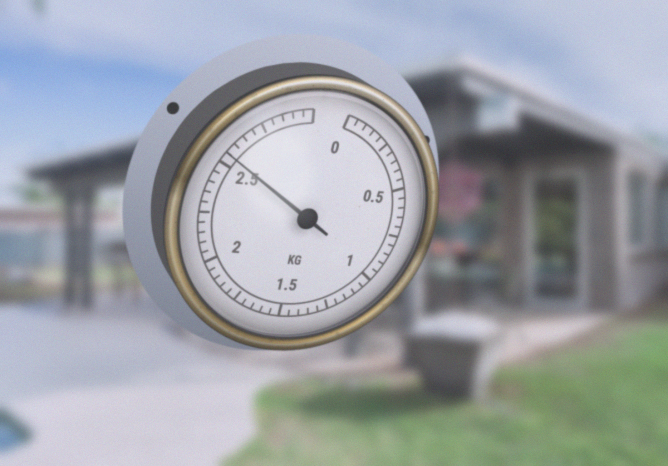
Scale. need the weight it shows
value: 2.55 kg
